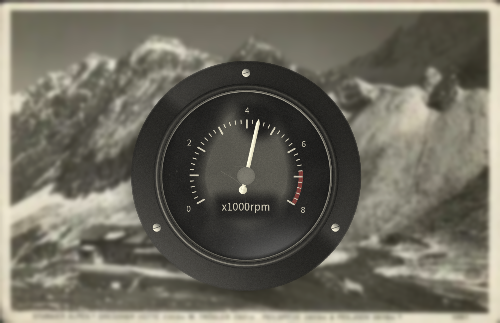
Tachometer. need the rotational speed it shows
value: 4400 rpm
